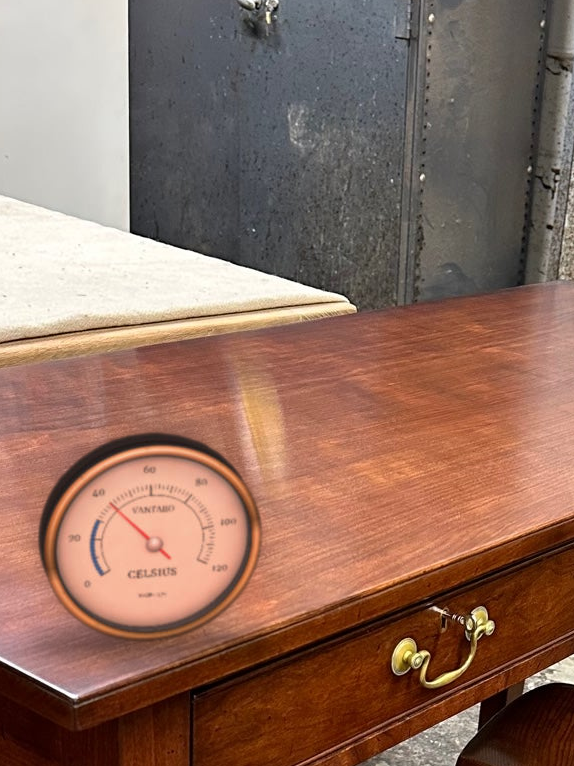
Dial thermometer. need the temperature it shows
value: 40 °C
